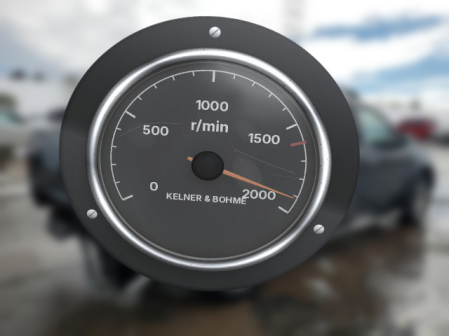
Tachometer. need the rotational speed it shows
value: 1900 rpm
